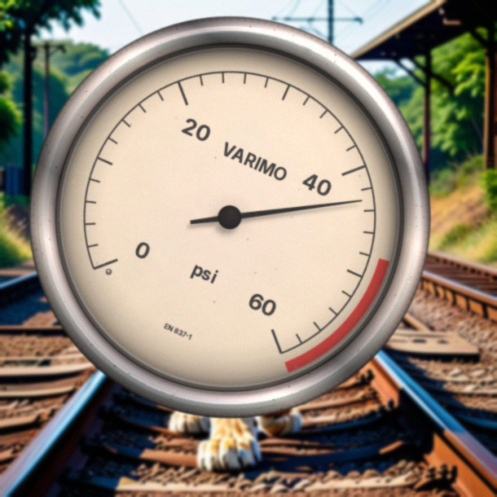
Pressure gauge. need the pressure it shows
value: 43 psi
